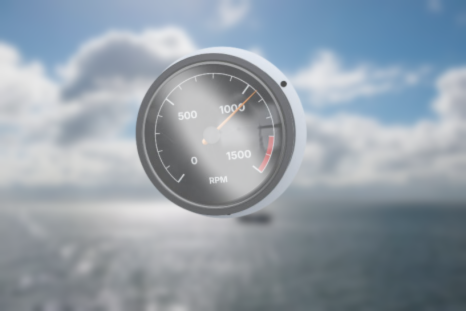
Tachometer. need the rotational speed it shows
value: 1050 rpm
